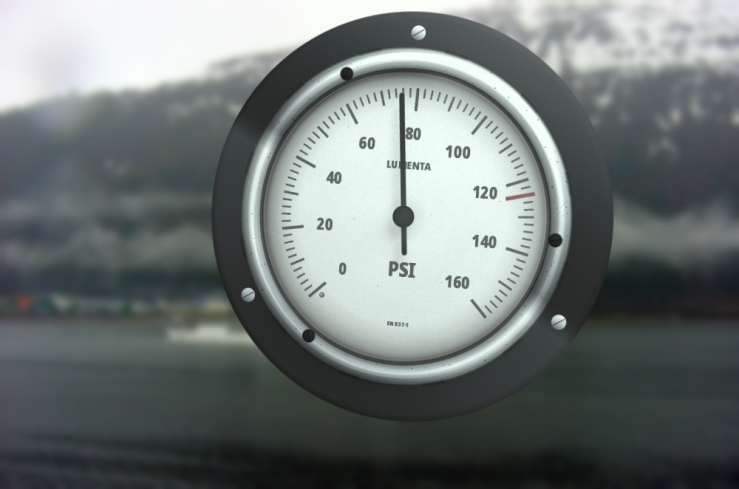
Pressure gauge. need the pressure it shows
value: 76 psi
